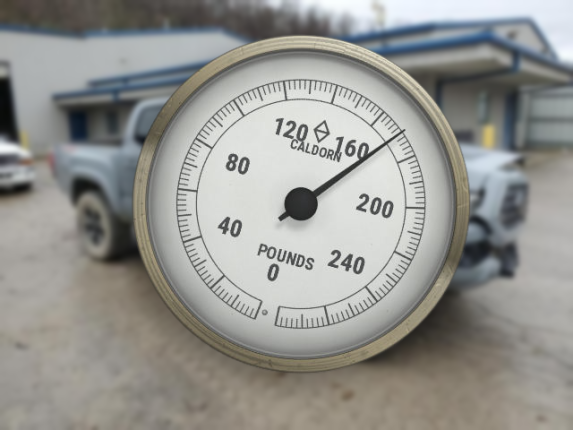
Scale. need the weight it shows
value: 170 lb
